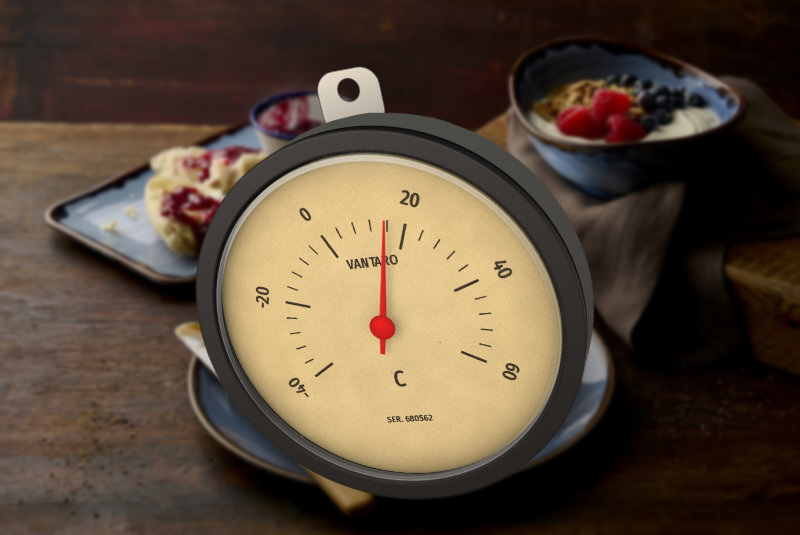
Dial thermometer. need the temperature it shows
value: 16 °C
